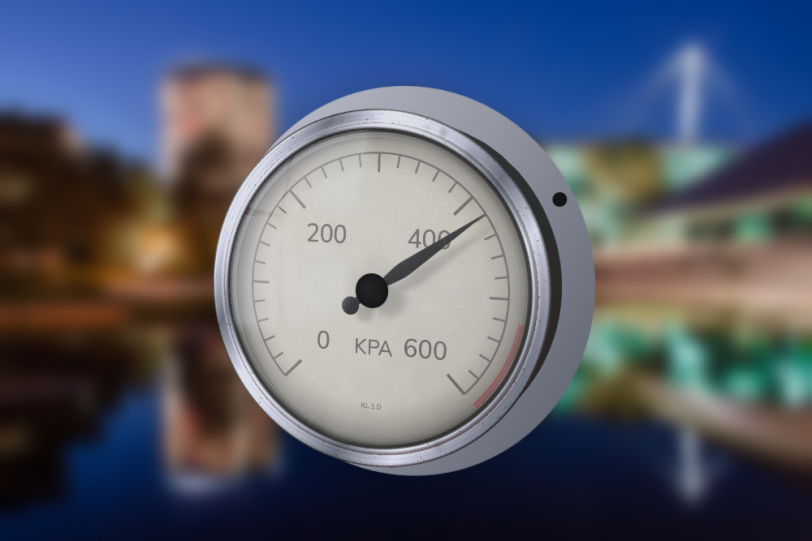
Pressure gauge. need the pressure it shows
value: 420 kPa
